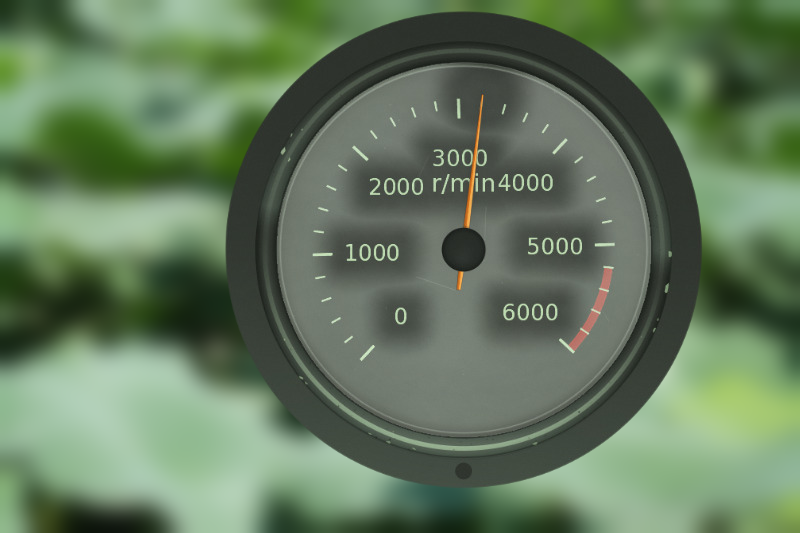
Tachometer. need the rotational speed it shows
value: 3200 rpm
